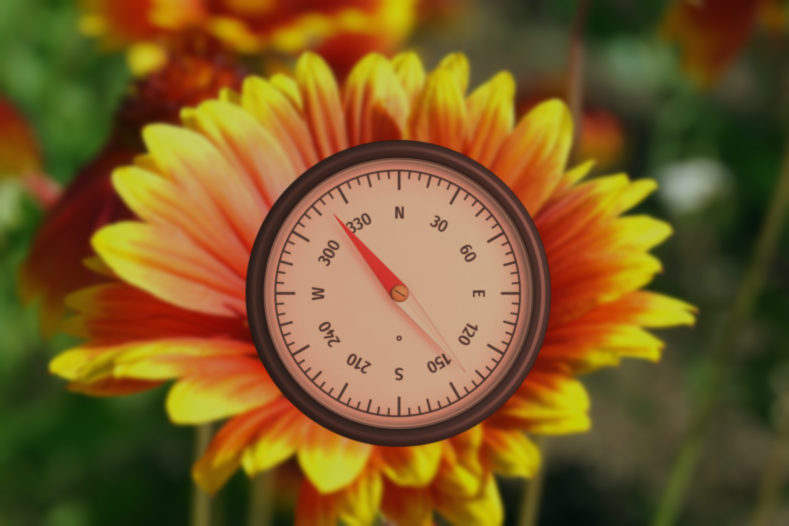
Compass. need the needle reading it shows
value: 320 °
